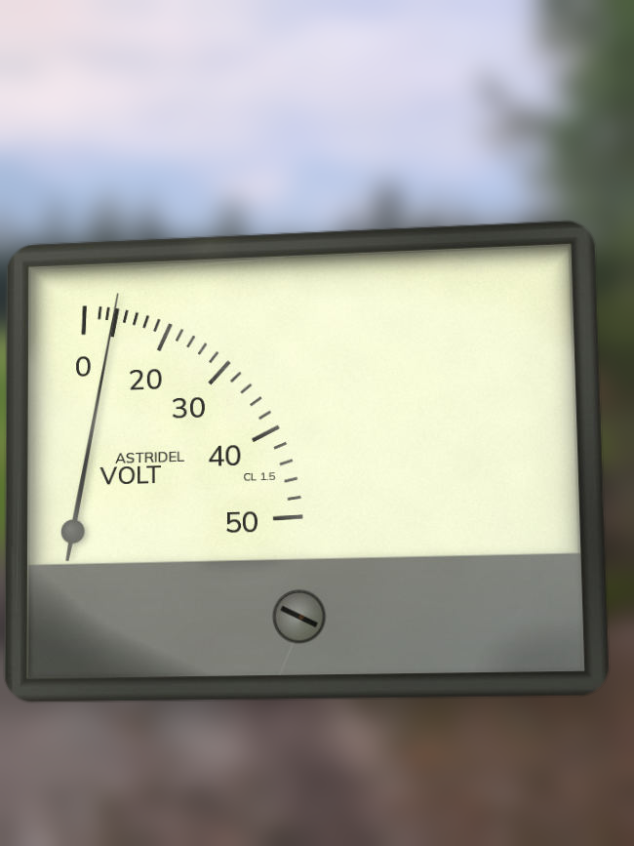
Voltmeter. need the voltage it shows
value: 10 V
